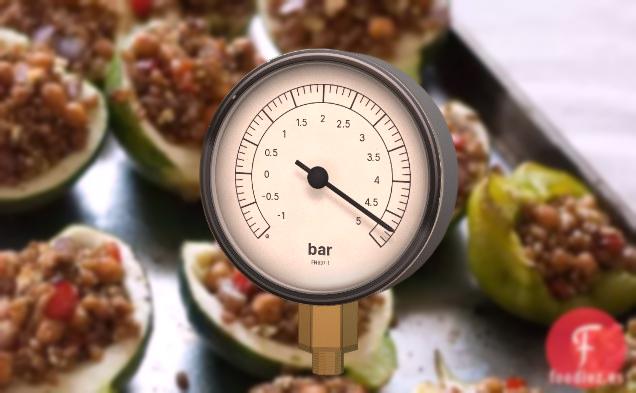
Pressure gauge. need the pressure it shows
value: 4.7 bar
